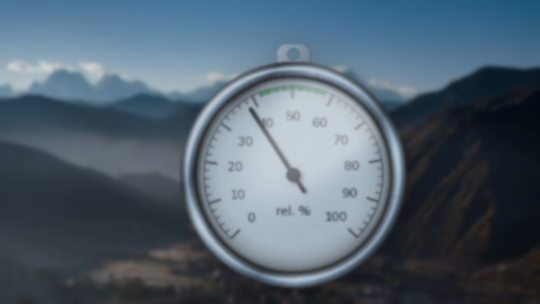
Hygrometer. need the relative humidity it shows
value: 38 %
